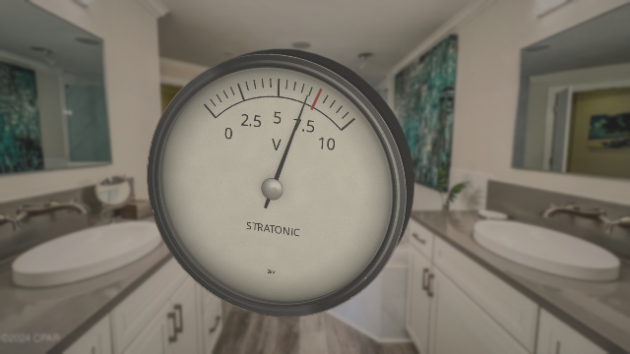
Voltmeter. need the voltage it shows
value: 7 V
